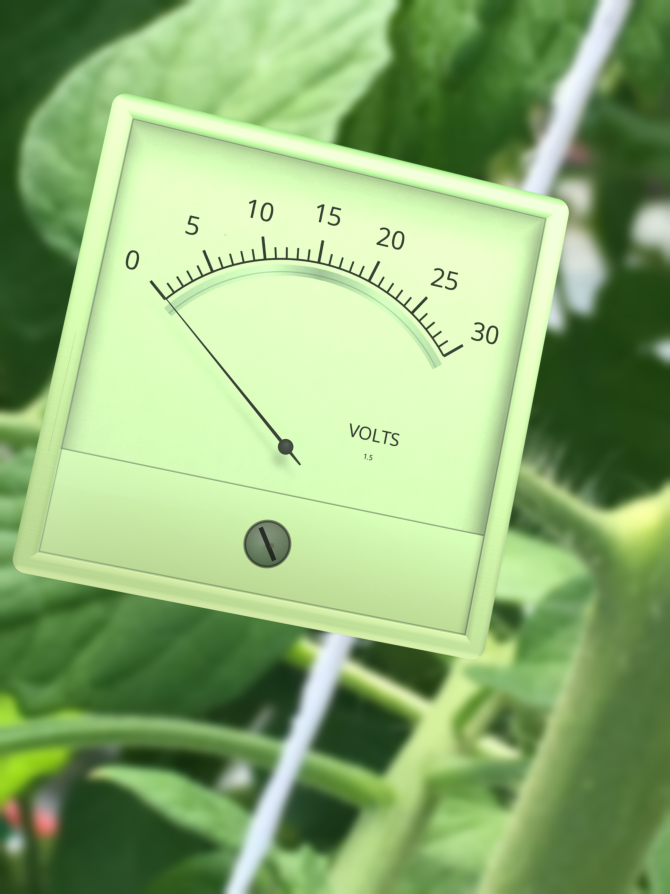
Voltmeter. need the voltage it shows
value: 0 V
